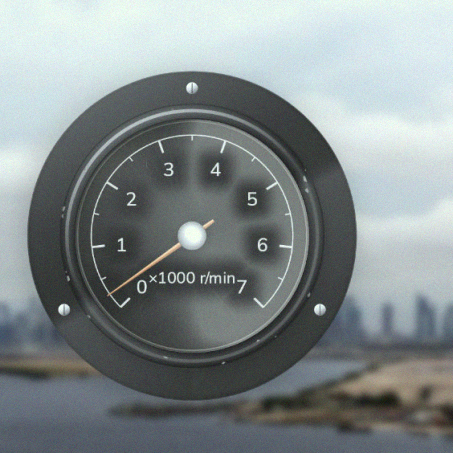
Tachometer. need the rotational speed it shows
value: 250 rpm
